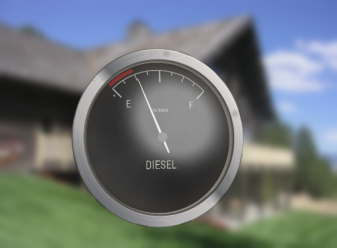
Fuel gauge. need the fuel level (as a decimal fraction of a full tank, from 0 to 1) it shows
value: 0.25
